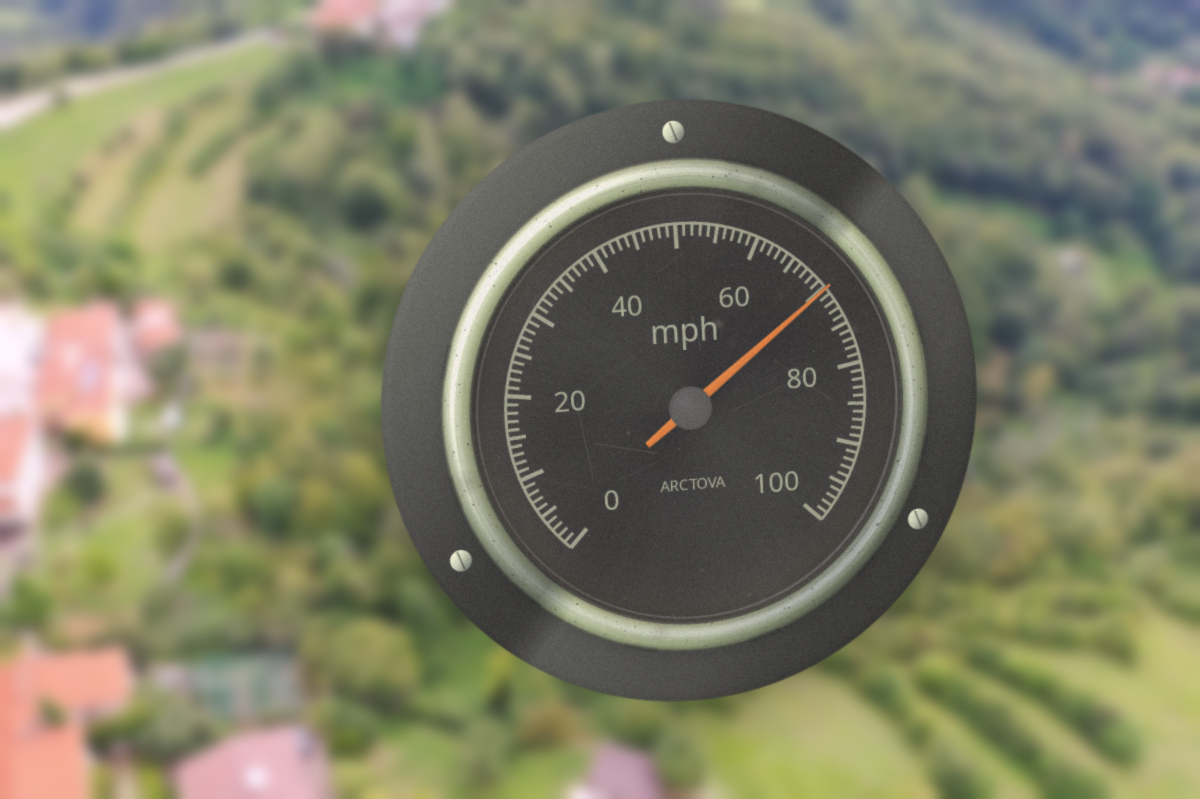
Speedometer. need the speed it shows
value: 70 mph
